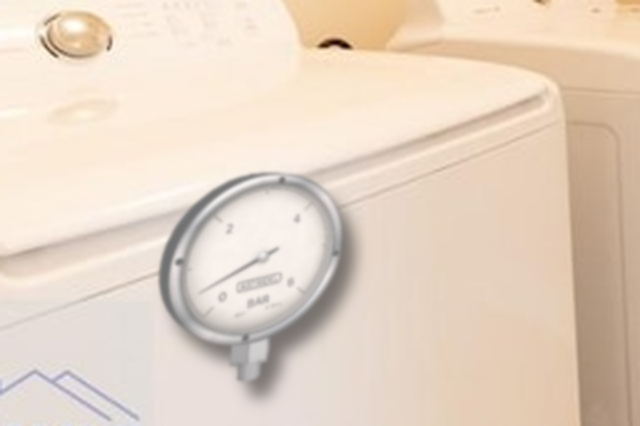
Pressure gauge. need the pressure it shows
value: 0.5 bar
